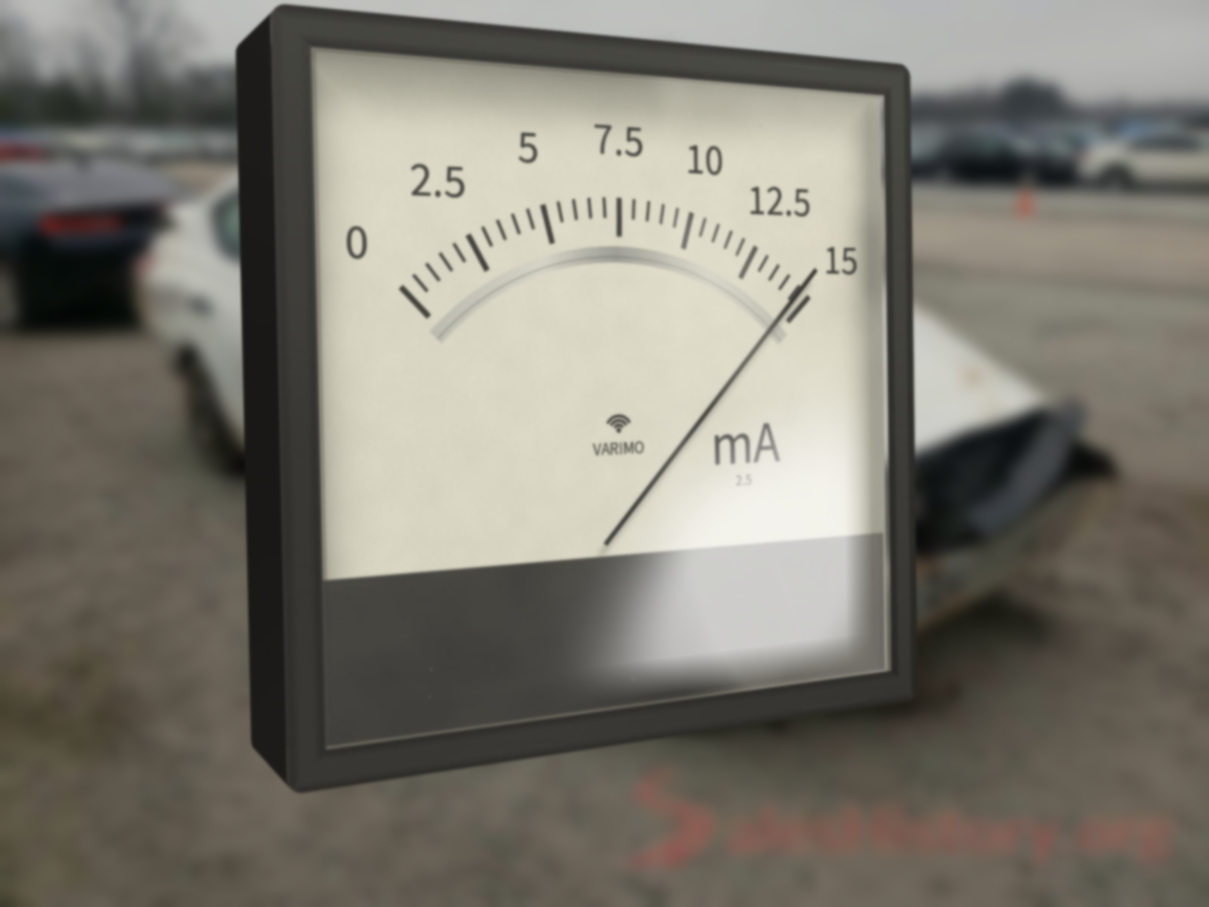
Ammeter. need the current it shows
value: 14.5 mA
